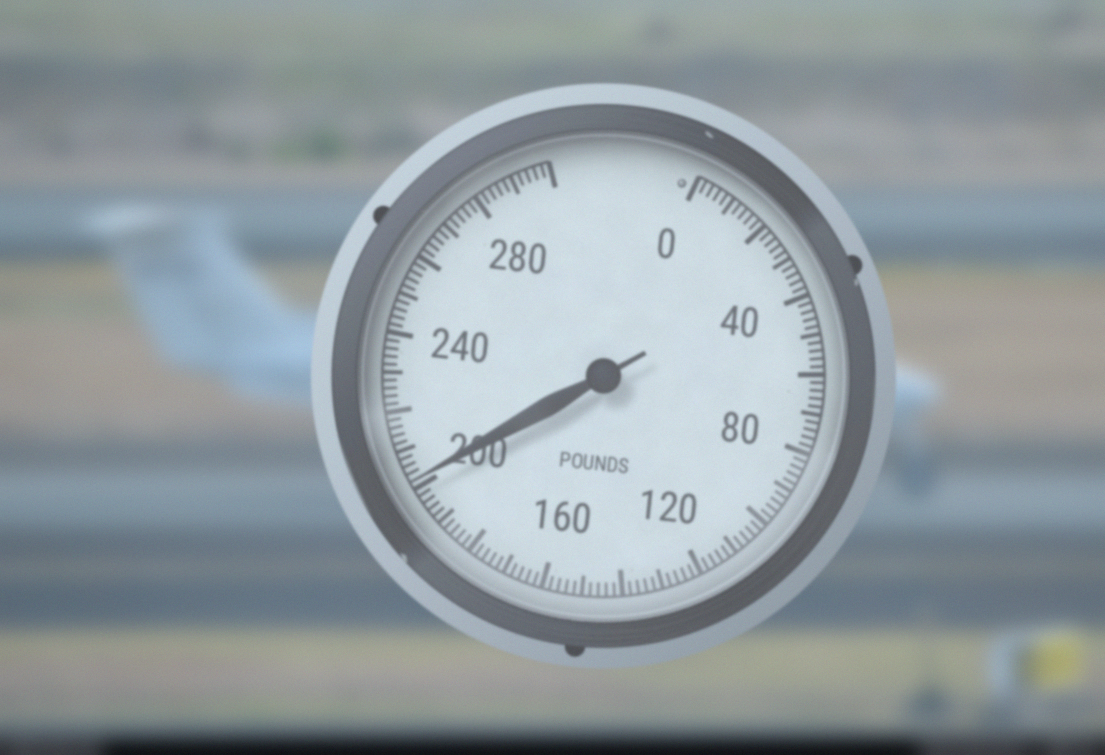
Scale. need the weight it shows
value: 202 lb
